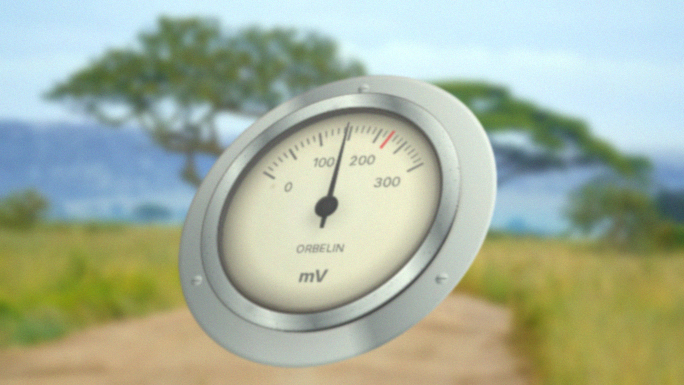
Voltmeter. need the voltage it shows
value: 150 mV
